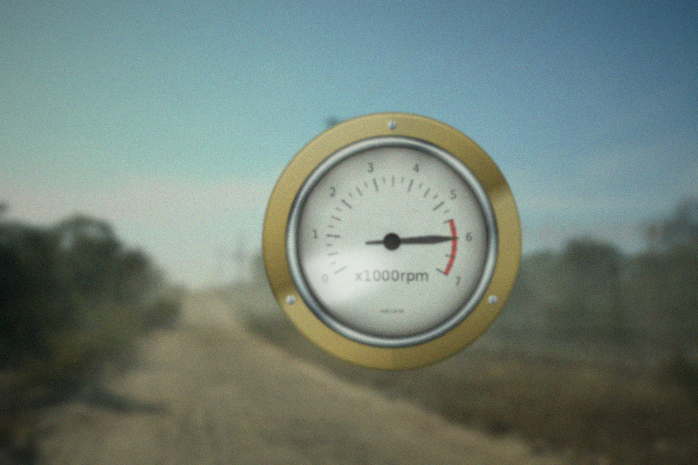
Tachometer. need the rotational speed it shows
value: 6000 rpm
